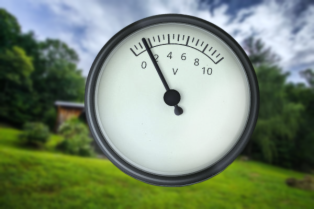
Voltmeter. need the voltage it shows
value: 1.5 V
